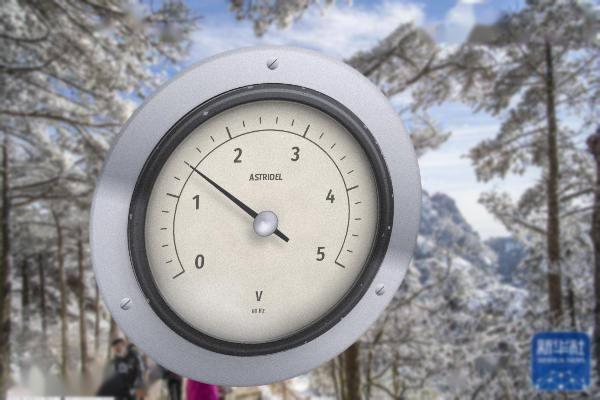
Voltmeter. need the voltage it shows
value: 1.4 V
